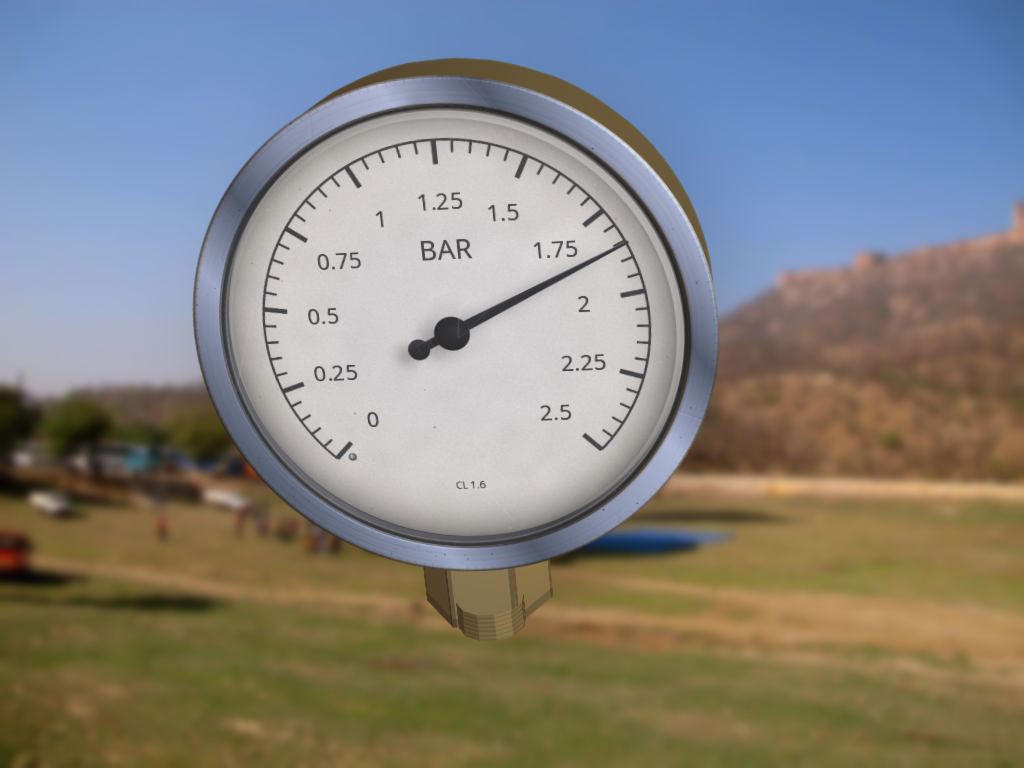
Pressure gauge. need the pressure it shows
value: 1.85 bar
